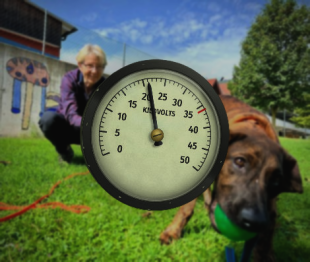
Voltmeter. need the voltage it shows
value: 21 kV
